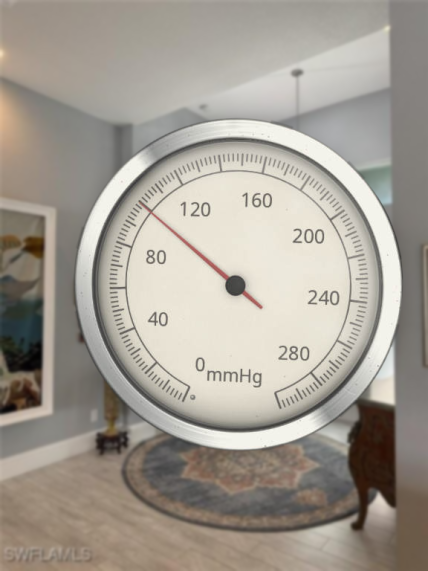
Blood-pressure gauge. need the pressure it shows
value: 100 mmHg
